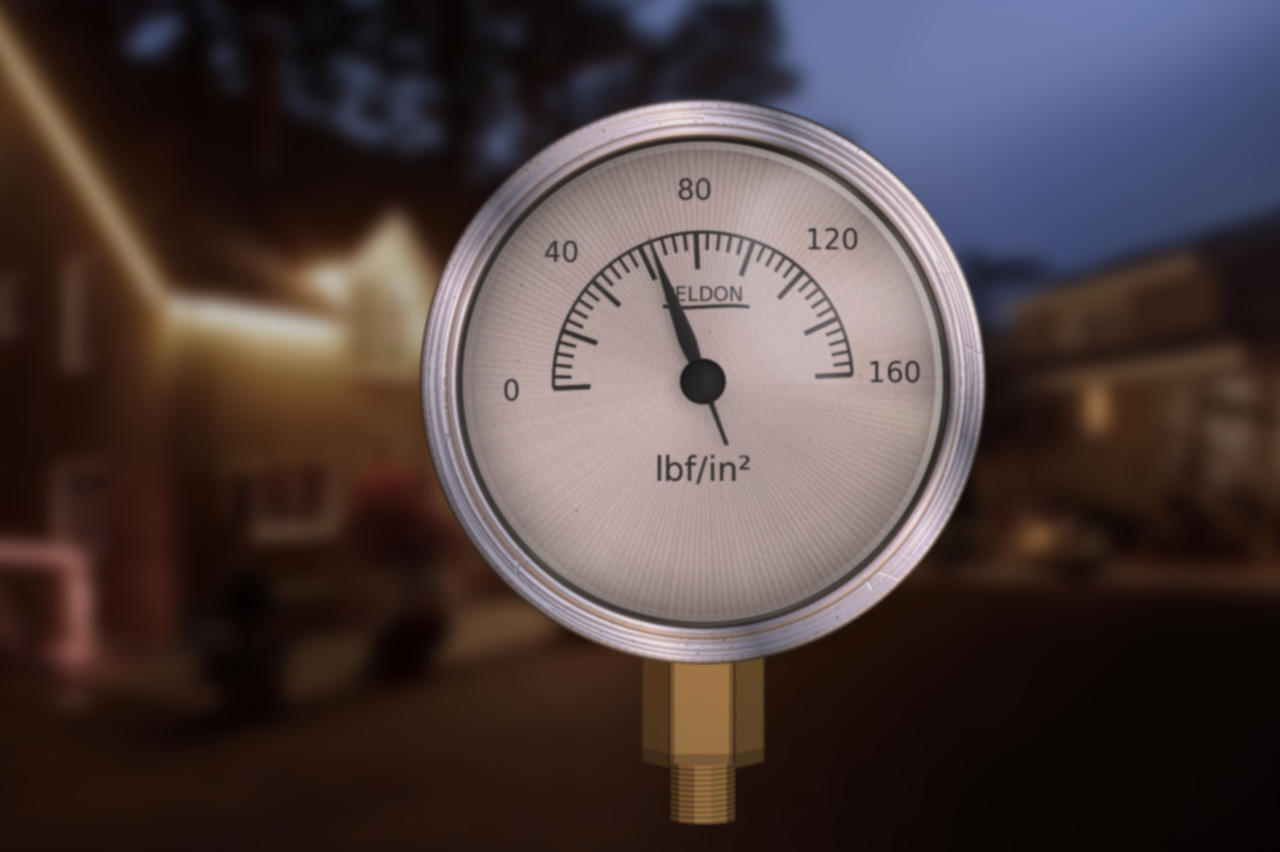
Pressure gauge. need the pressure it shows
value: 64 psi
